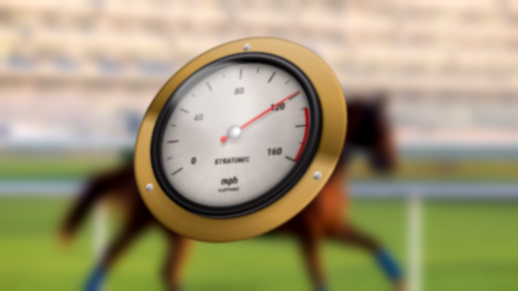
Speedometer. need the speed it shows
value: 120 mph
